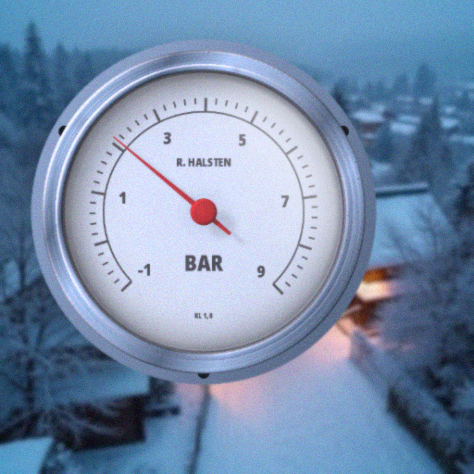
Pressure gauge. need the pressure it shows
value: 2.1 bar
